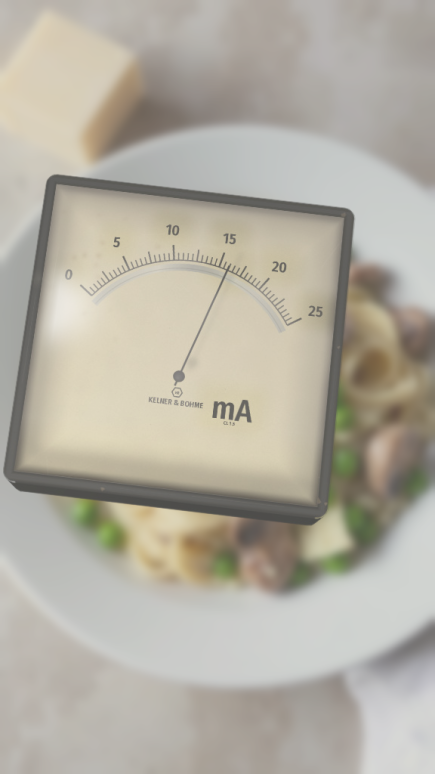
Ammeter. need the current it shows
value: 16 mA
